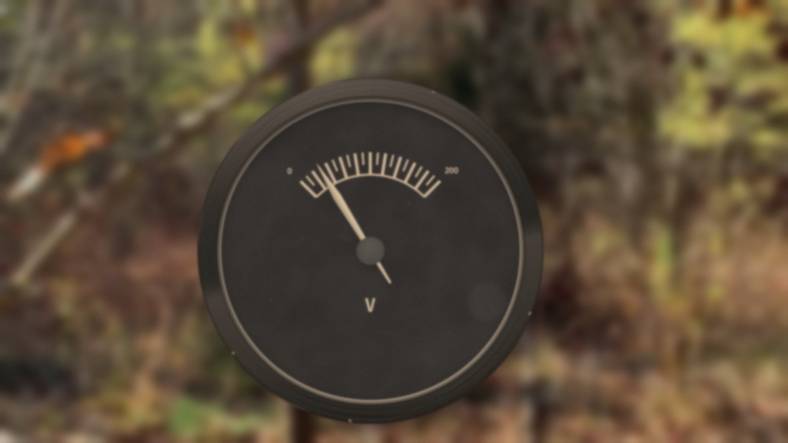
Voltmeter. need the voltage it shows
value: 30 V
